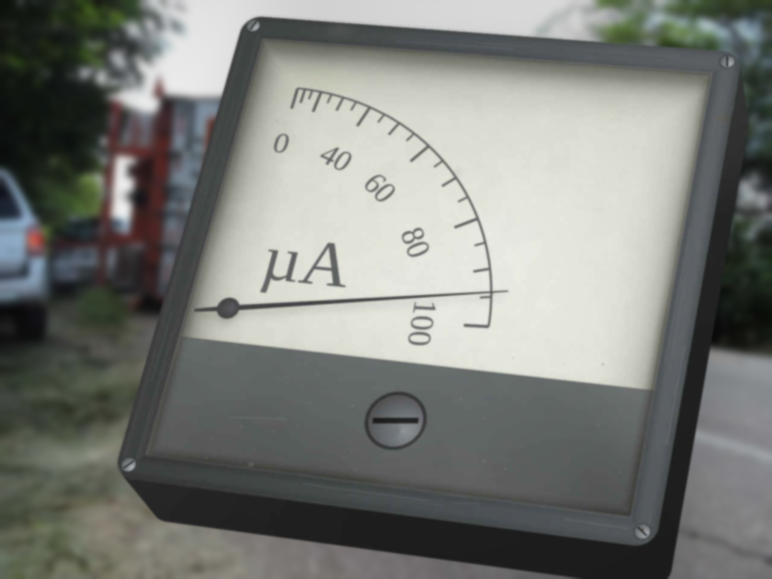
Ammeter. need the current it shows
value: 95 µA
